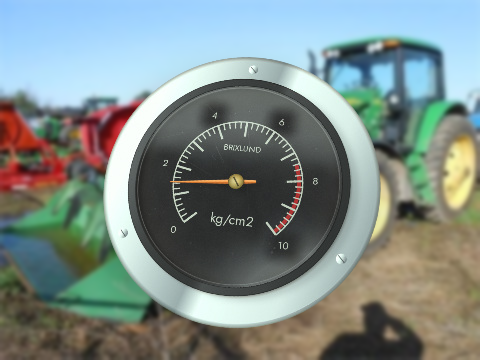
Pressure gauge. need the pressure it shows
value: 1.4 kg/cm²
